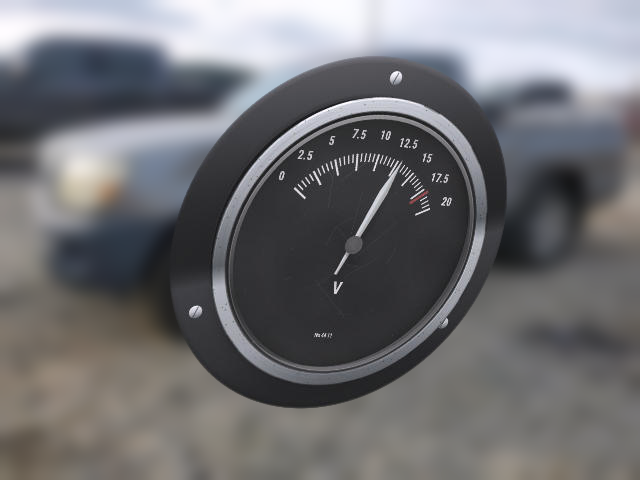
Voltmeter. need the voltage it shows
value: 12.5 V
